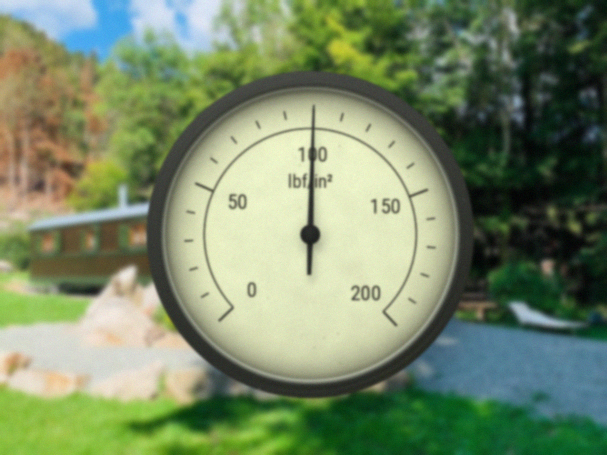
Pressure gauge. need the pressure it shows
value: 100 psi
